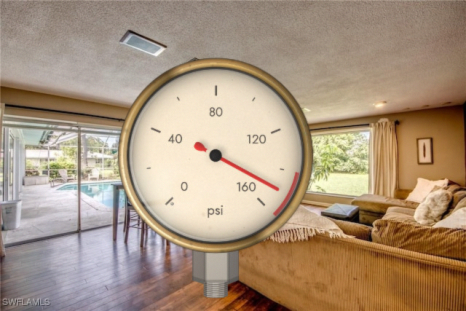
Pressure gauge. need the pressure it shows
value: 150 psi
